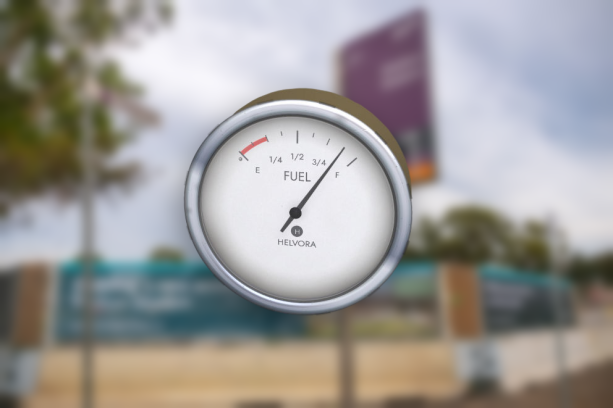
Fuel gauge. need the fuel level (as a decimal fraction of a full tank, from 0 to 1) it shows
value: 0.875
